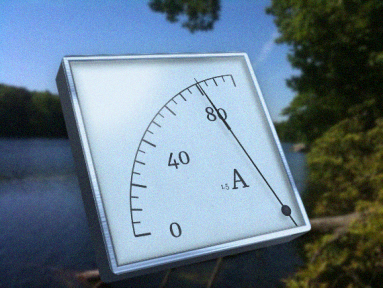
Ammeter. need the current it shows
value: 80 A
